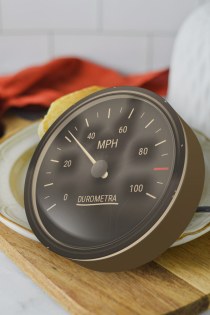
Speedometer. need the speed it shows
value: 32.5 mph
